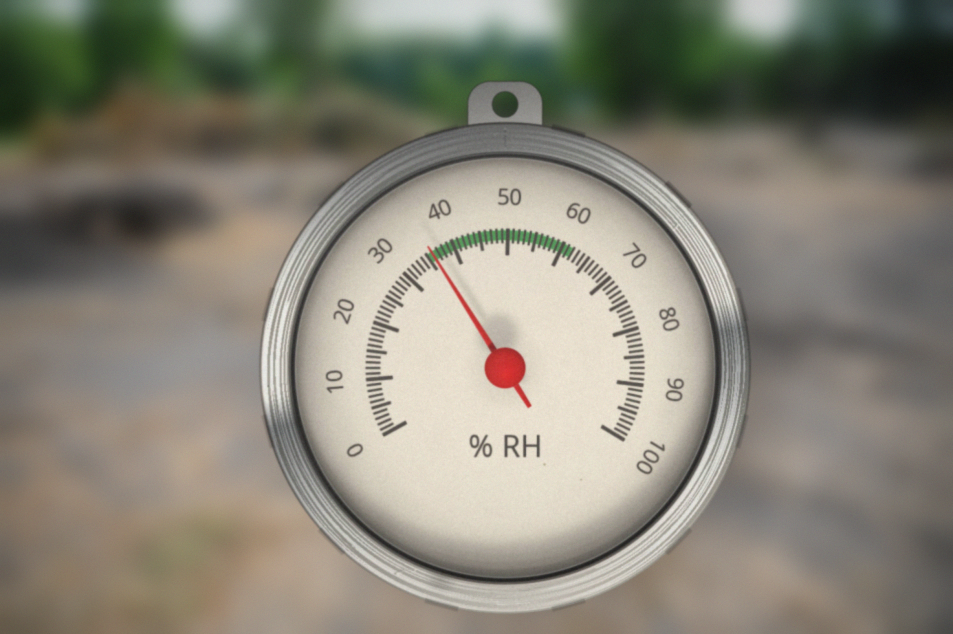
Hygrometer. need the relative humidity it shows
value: 36 %
